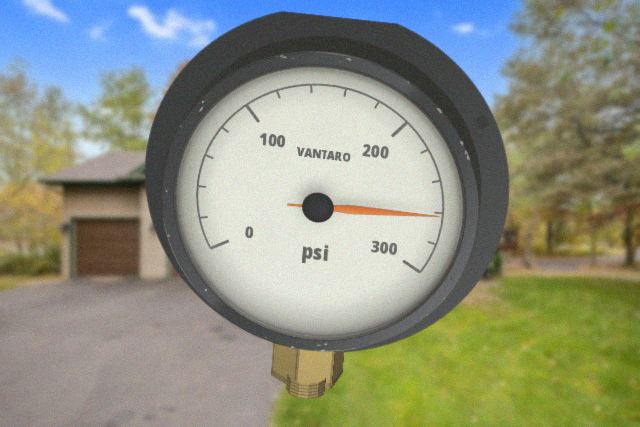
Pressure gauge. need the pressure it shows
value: 260 psi
